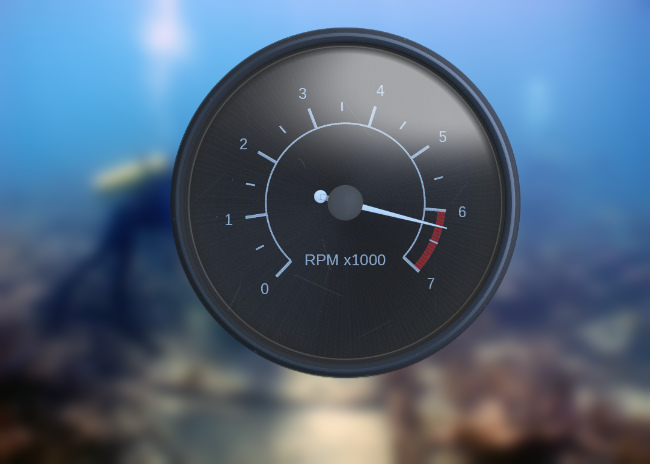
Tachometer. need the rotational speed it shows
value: 6250 rpm
